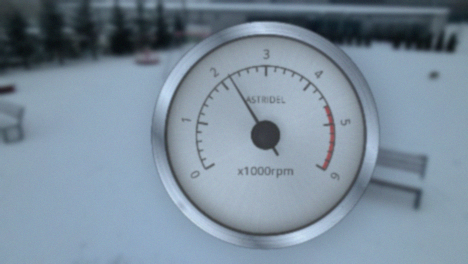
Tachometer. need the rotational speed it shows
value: 2200 rpm
